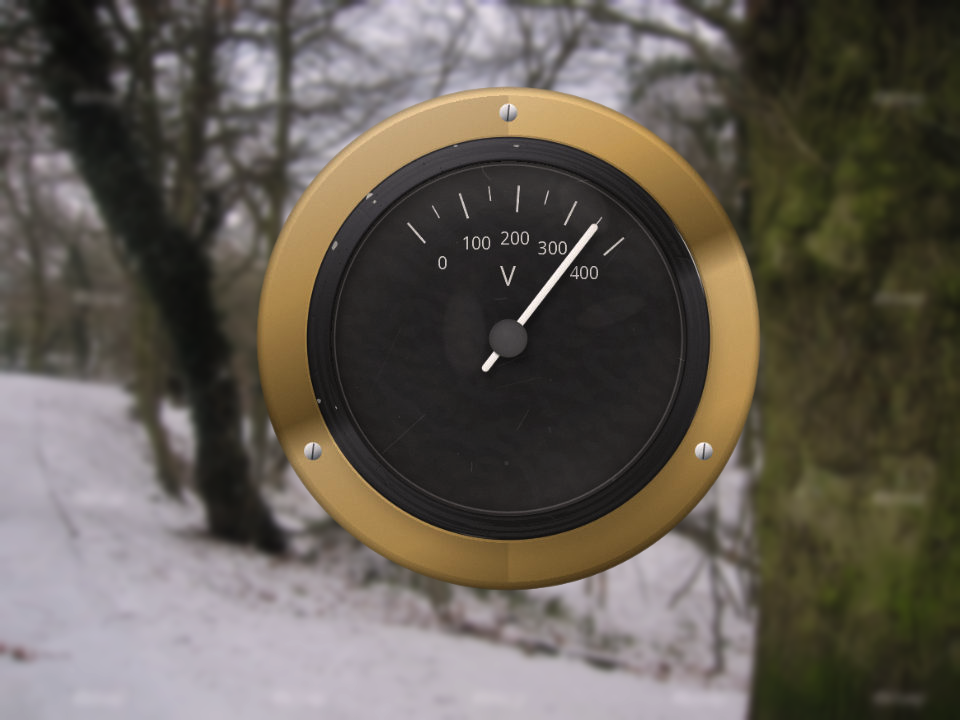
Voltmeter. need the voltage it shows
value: 350 V
